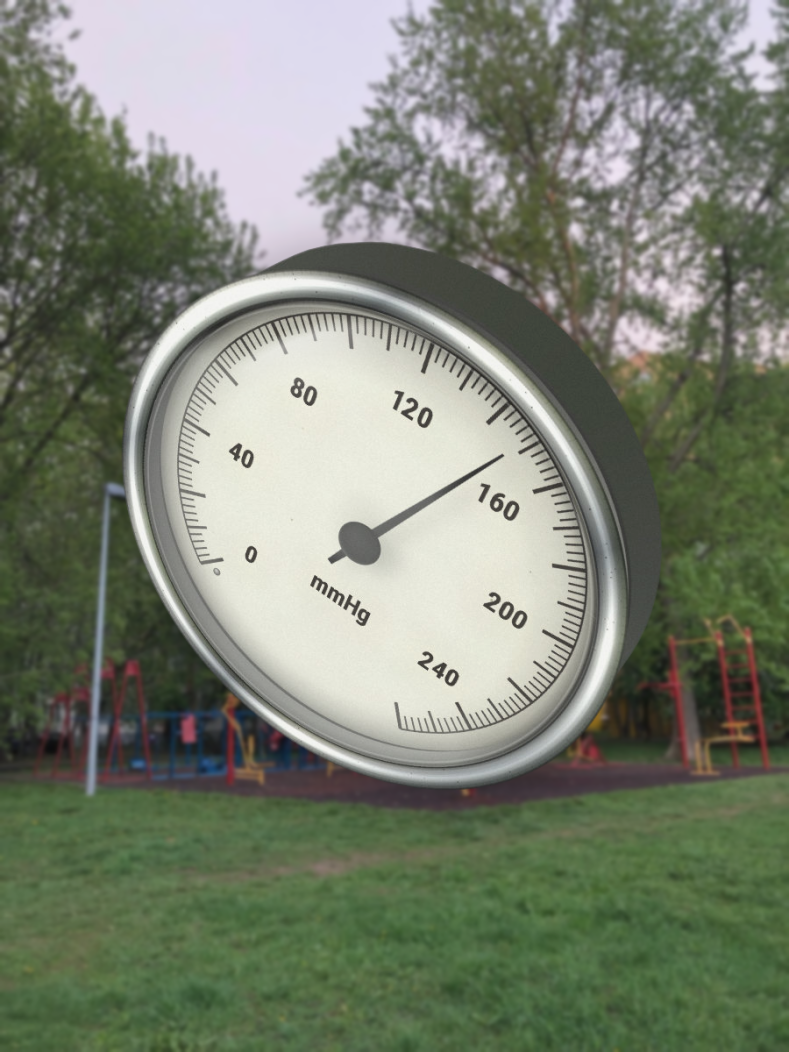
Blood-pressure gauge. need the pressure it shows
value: 148 mmHg
